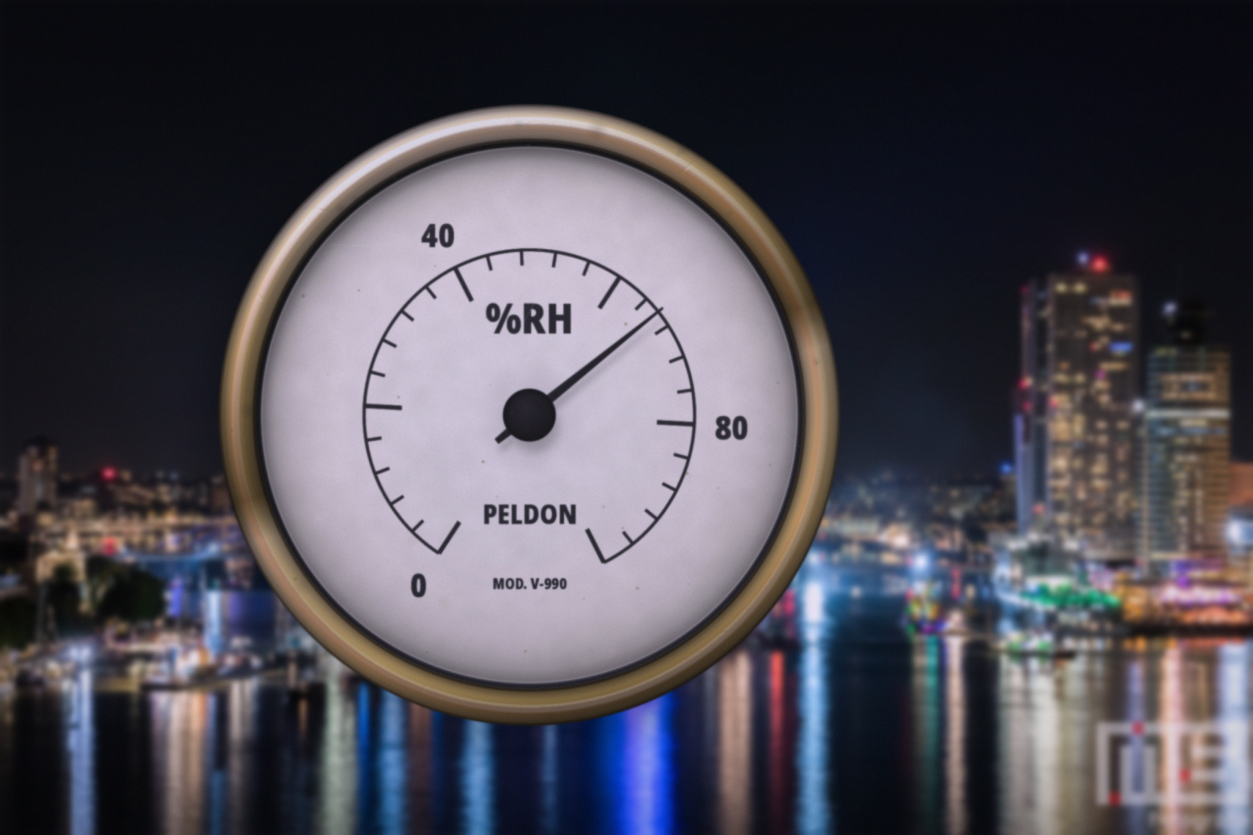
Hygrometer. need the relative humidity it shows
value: 66 %
